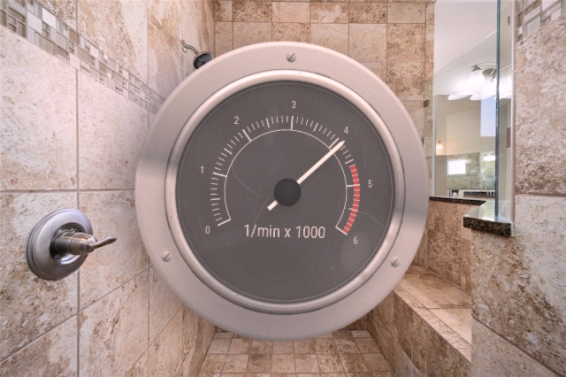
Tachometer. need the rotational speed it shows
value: 4100 rpm
